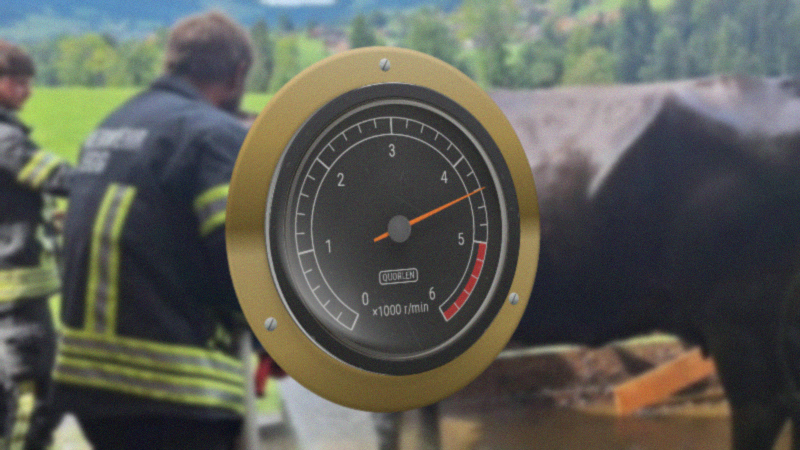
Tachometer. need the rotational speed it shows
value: 4400 rpm
